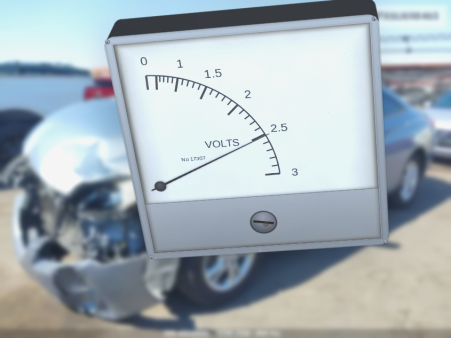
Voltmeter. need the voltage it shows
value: 2.5 V
